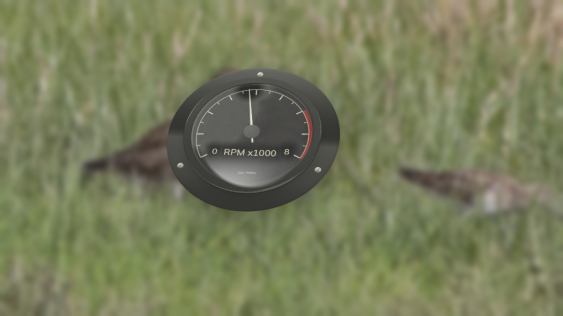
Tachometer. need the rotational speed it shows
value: 3750 rpm
